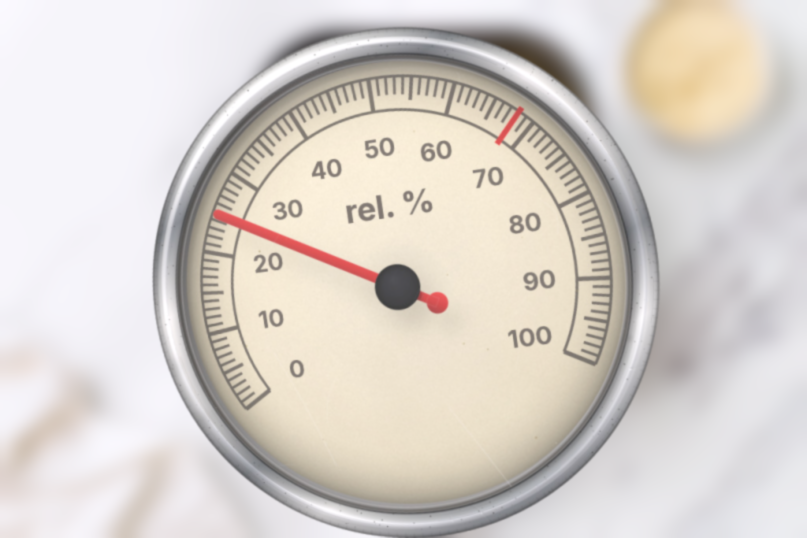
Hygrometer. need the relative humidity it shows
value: 25 %
